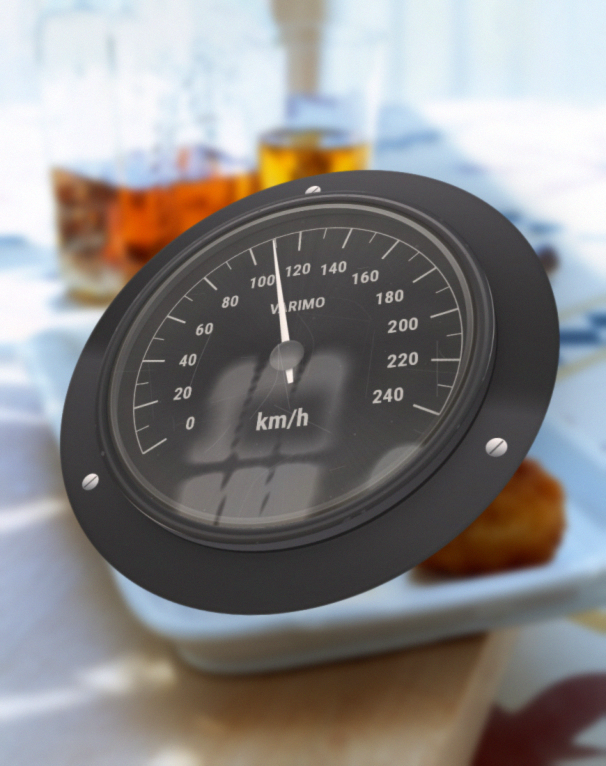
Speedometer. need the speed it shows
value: 110 km/h
